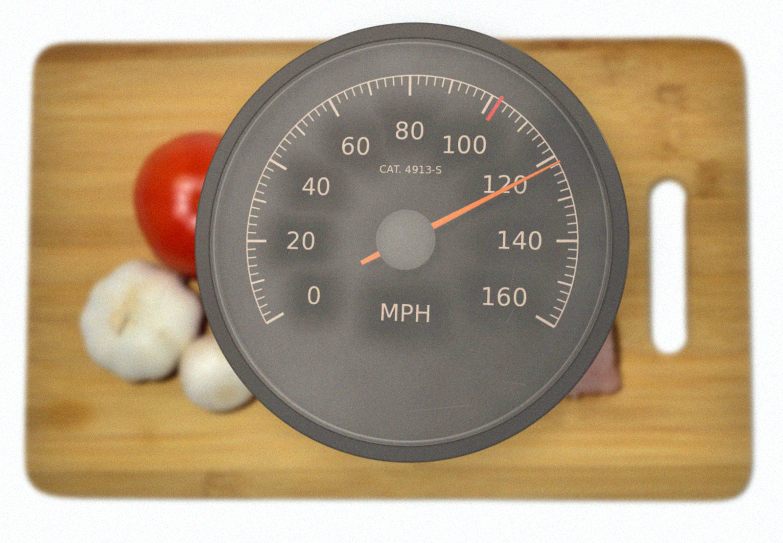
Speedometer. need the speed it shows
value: 122 mph
